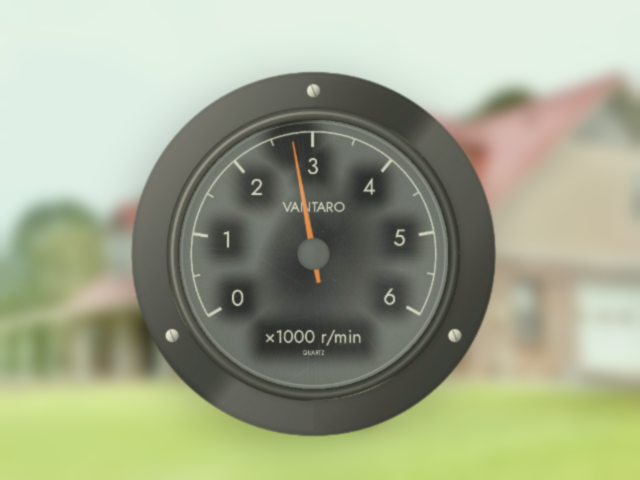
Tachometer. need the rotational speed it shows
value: 2750 rpm
